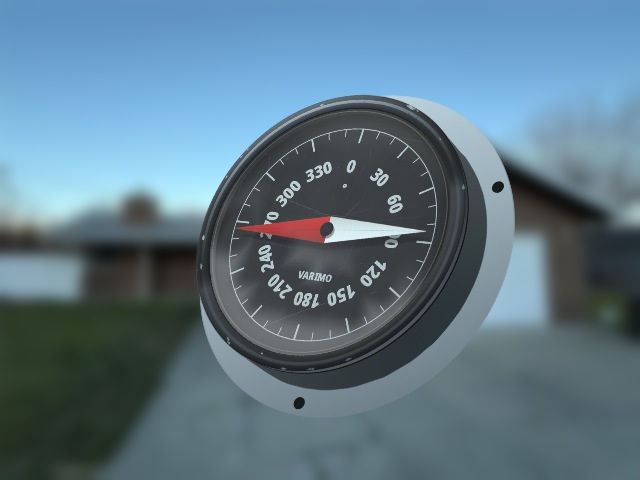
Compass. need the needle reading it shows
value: 265 °
